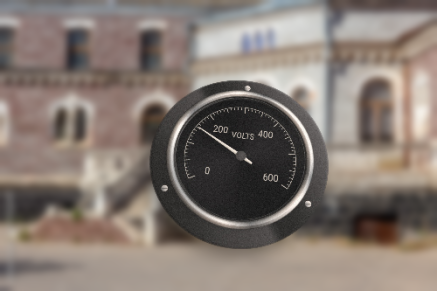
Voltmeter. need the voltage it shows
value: 150 V
